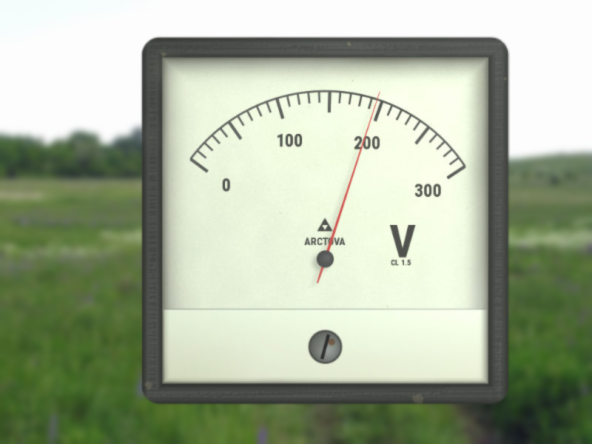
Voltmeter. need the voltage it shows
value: 195 V
